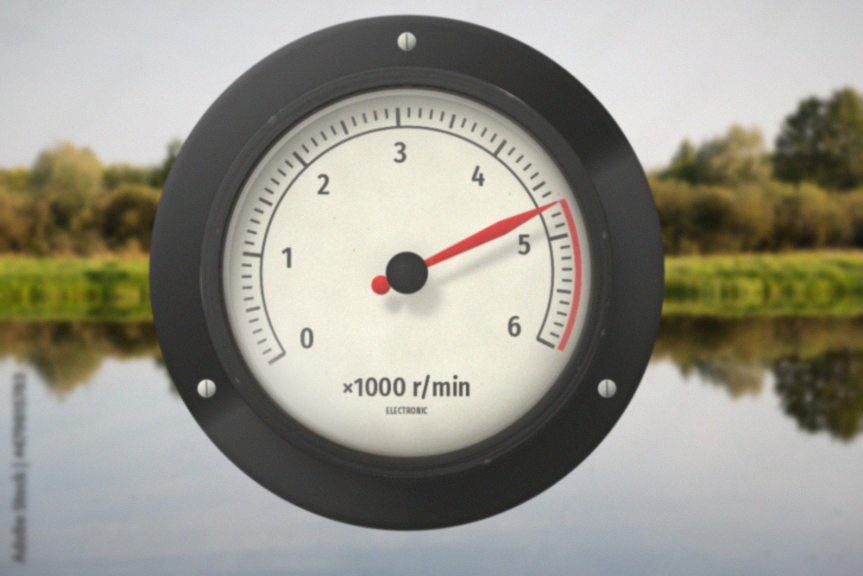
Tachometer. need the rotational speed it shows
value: 4700 rpm
